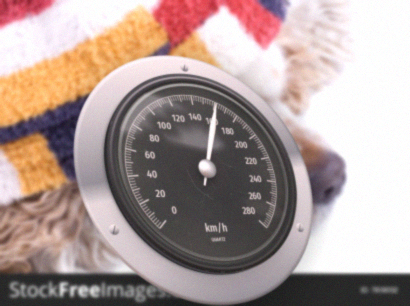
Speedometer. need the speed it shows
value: 160 km/h
